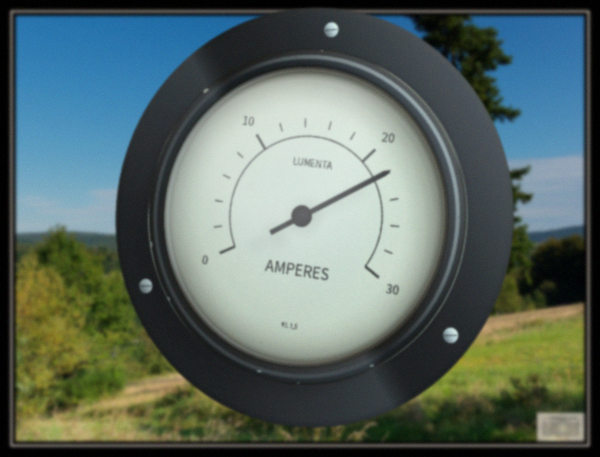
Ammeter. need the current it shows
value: 22 A
